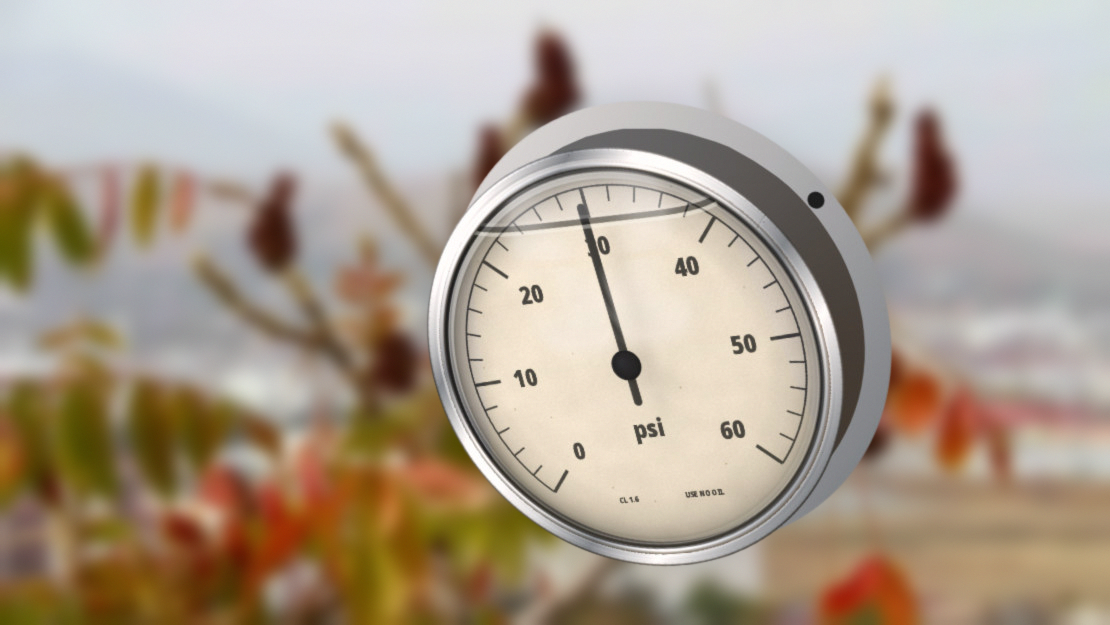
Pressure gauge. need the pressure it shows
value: 30 psi
